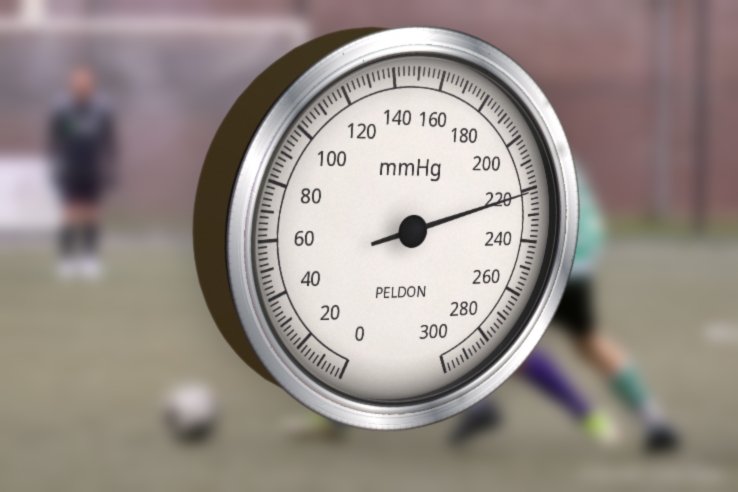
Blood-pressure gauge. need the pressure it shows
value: 220 mmHg
